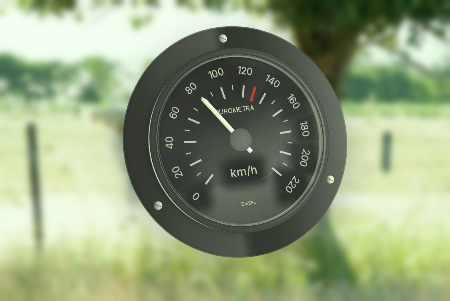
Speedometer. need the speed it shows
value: 80 km/h
